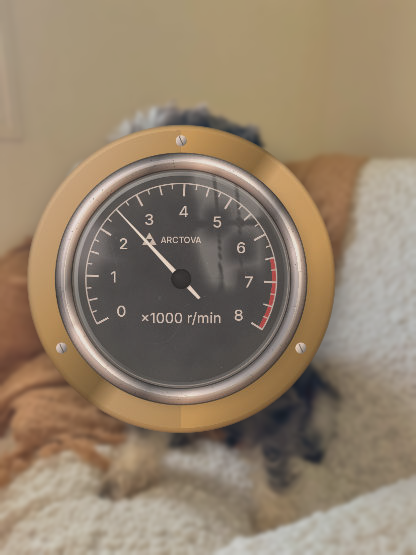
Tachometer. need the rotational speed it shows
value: 2500 rpm
